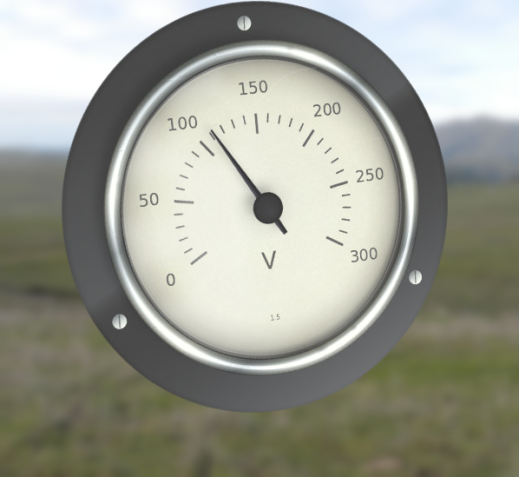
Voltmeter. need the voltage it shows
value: 110 V
